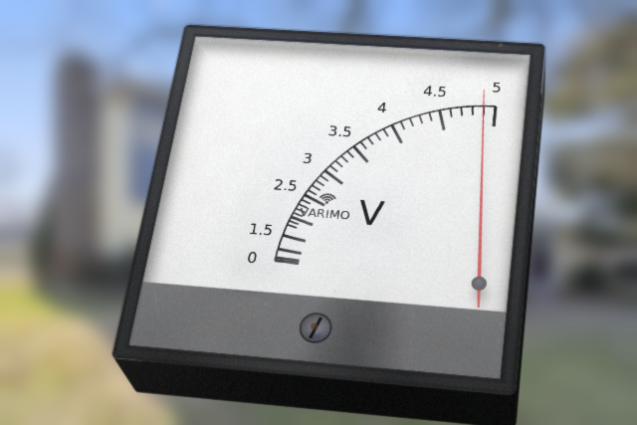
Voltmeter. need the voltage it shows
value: 4.9 V
